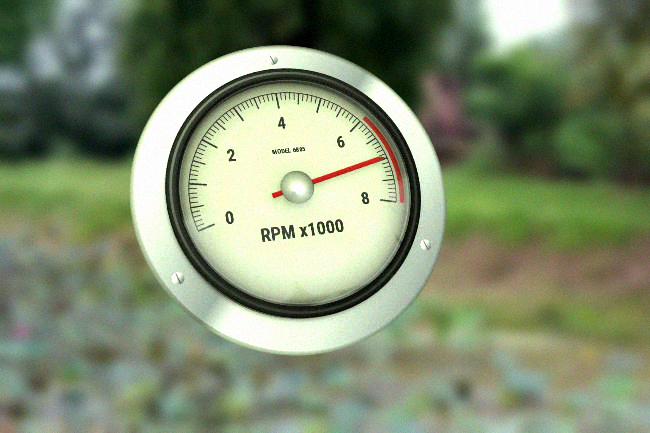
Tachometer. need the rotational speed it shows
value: 7000 rpm
